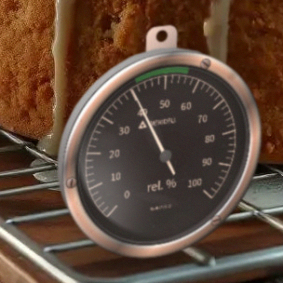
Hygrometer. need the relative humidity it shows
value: 40 %
